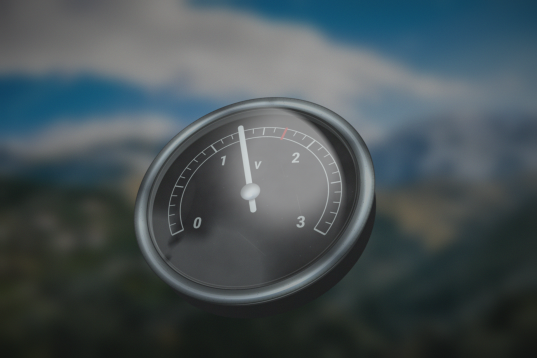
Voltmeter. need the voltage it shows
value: 1.3 V
